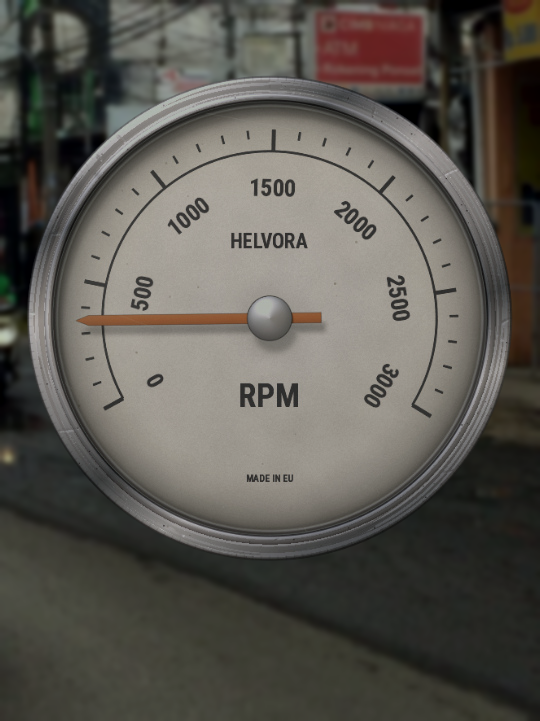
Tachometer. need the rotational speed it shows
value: 350 rpm
